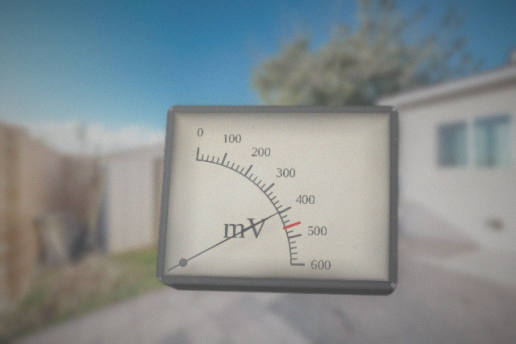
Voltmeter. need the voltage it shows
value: 400 mV
